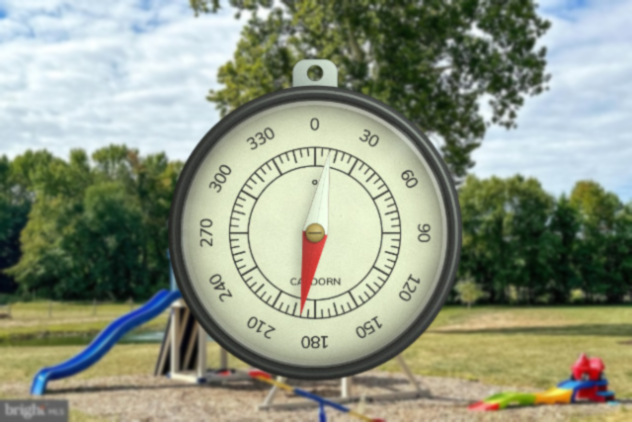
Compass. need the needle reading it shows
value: 190 °
